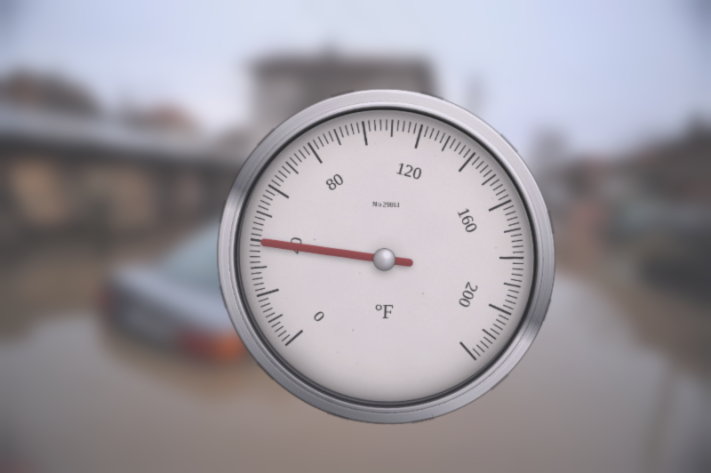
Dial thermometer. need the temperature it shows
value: 40 °F
